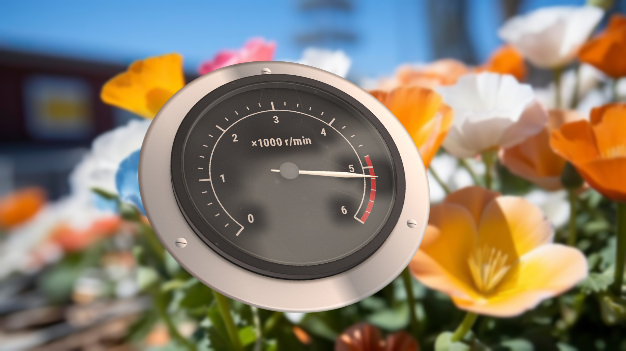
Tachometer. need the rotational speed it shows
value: 5200 rpm
